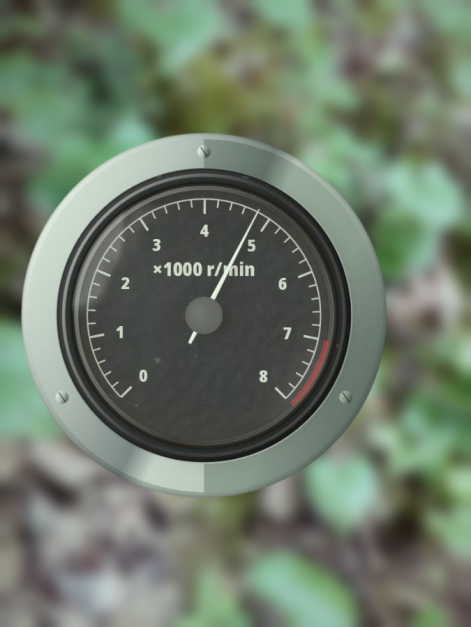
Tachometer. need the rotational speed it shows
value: 4800 rpm
